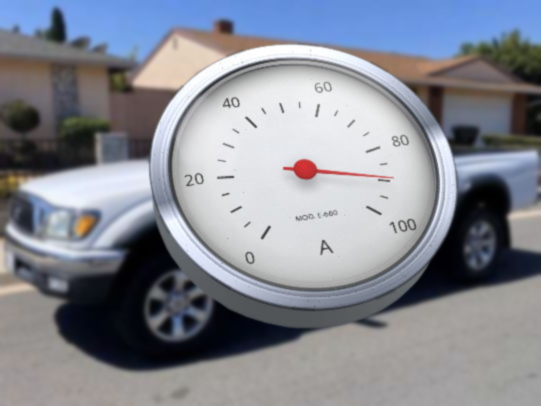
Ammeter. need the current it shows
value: 90 A
